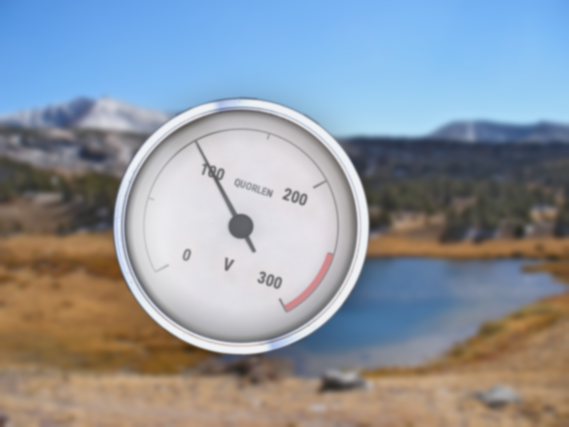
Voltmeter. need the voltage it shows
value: 100 V
